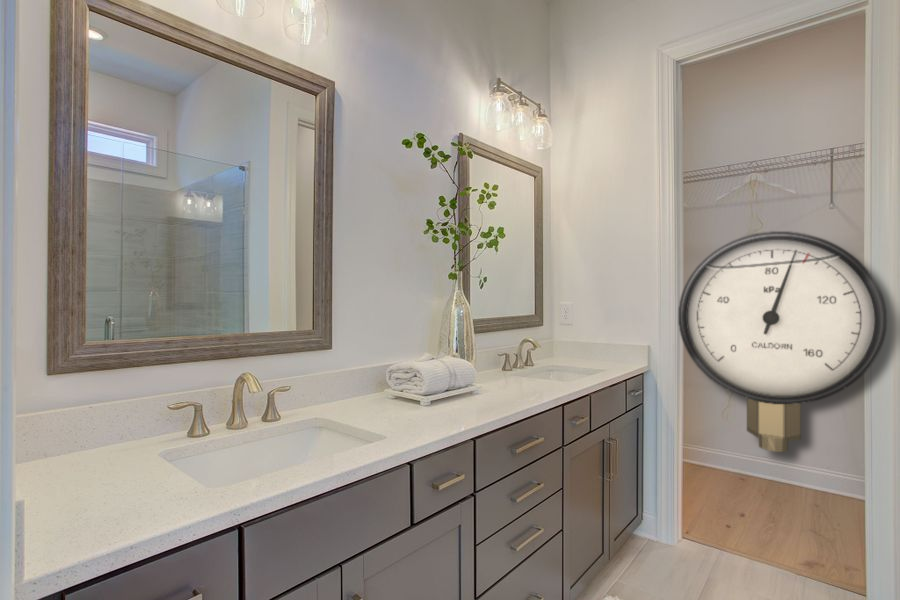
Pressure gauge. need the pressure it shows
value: 90 kPa
